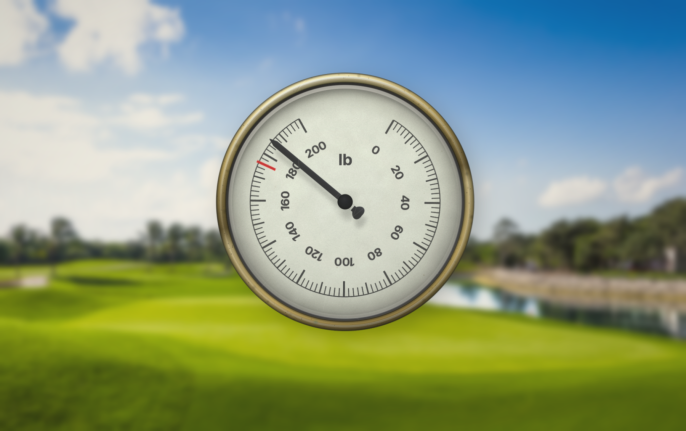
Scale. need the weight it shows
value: 186 lb
